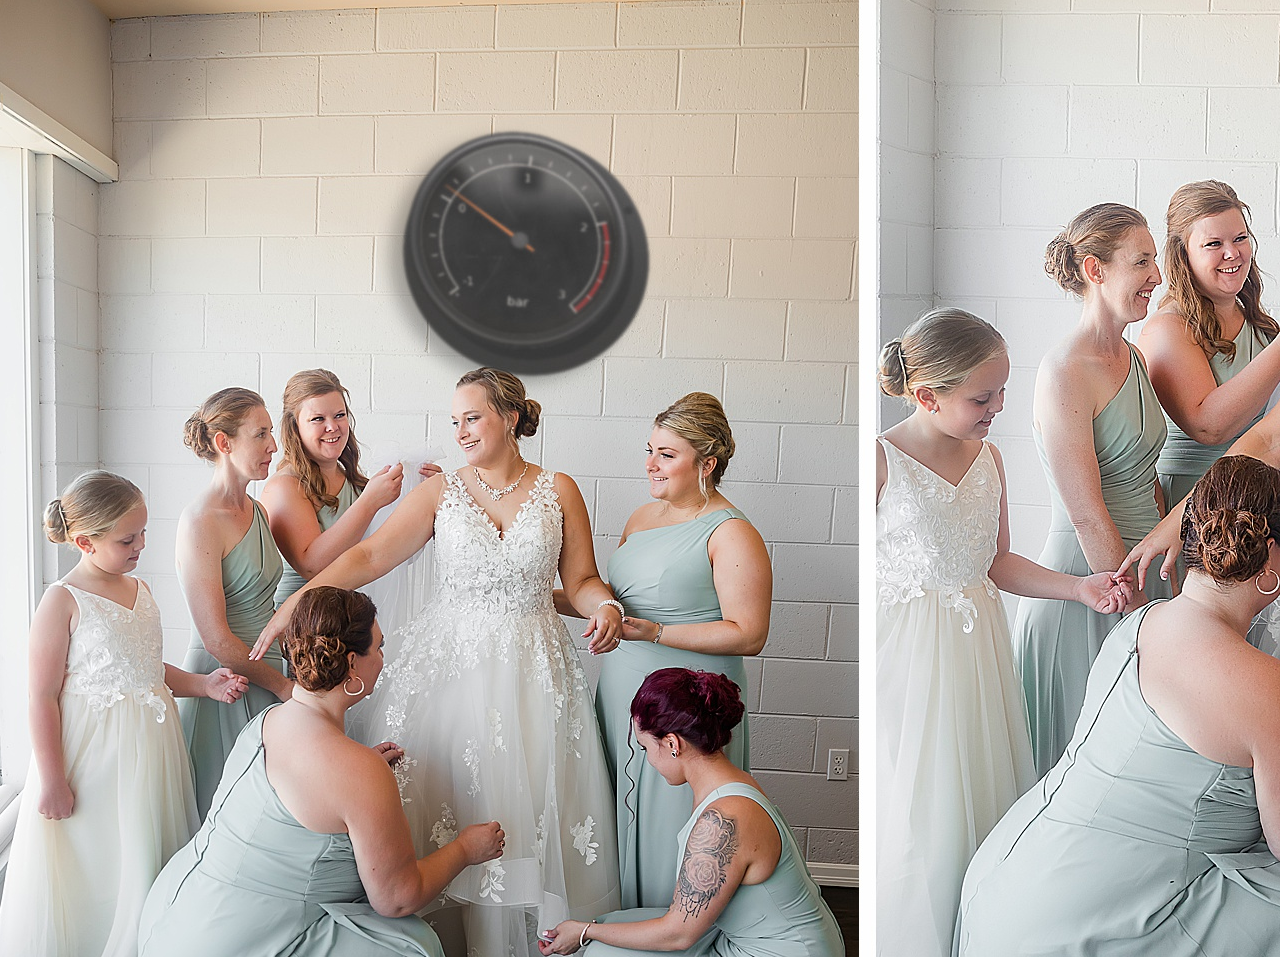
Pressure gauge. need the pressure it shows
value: 0.1 bar
